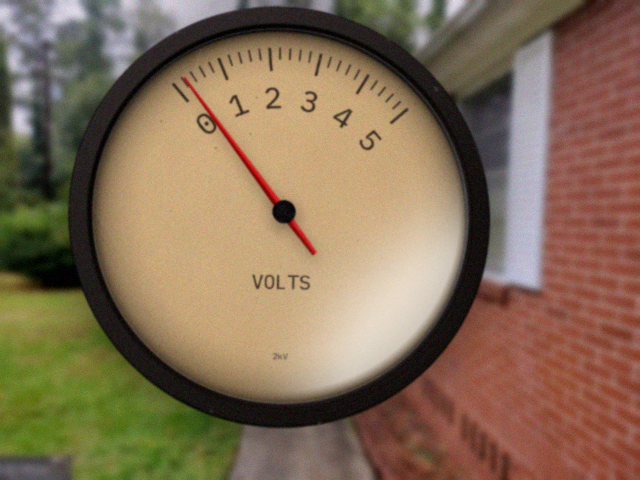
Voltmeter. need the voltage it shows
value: 0.2 V
